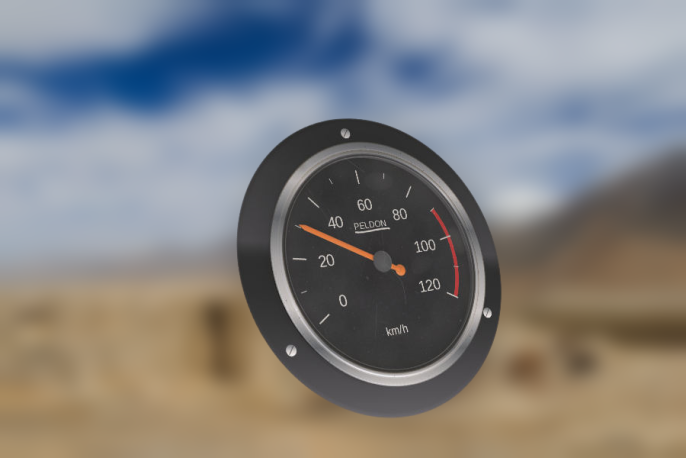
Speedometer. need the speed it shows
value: 30 km/h
